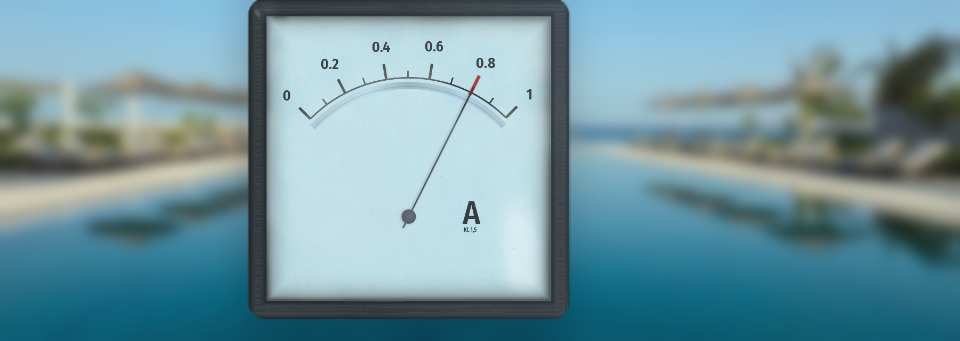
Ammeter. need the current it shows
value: 0.8 A
